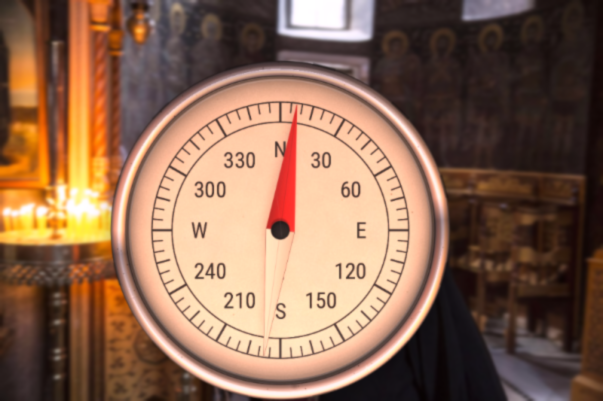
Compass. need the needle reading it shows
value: 7.5 °
